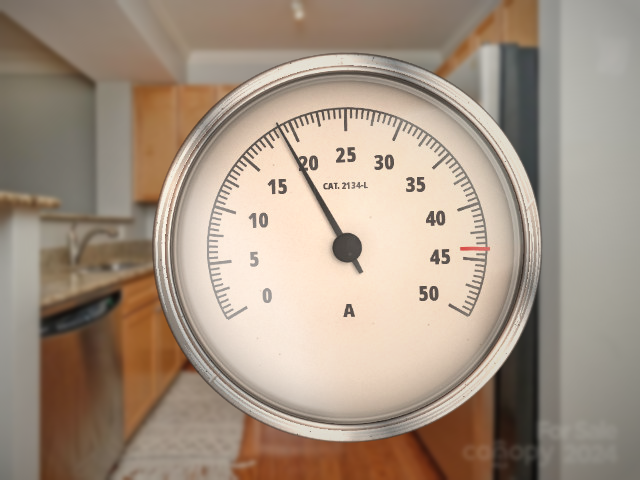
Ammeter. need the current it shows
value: 19 A
